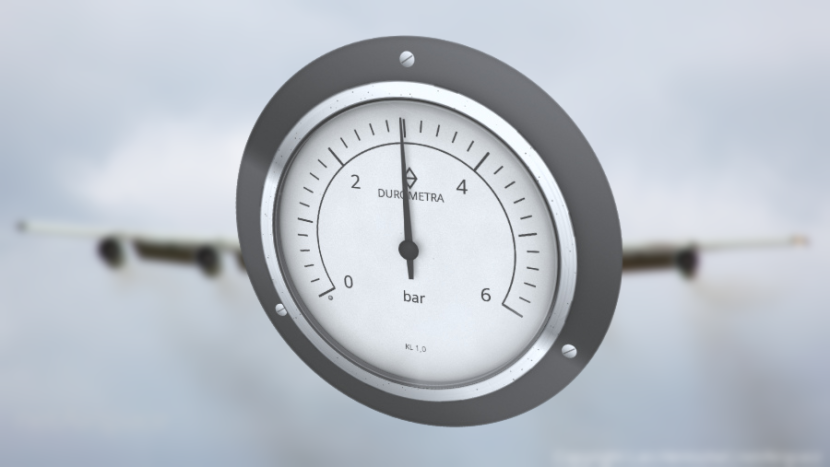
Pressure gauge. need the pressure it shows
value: 3 bar
